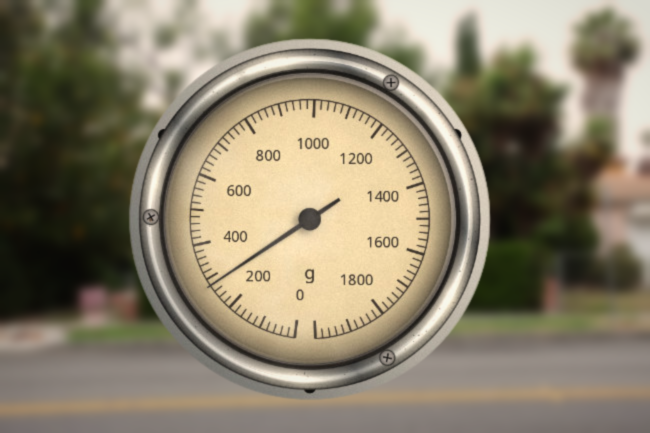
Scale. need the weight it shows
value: 280 g
